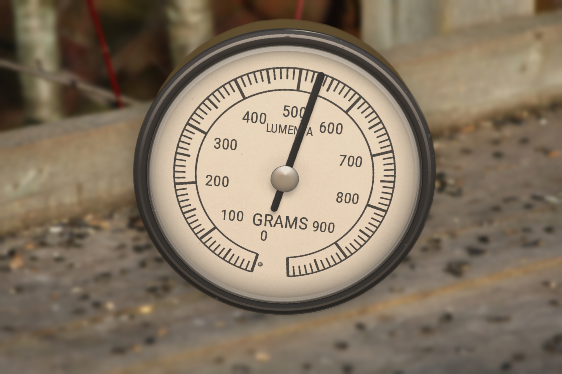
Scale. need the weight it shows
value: 530 g
